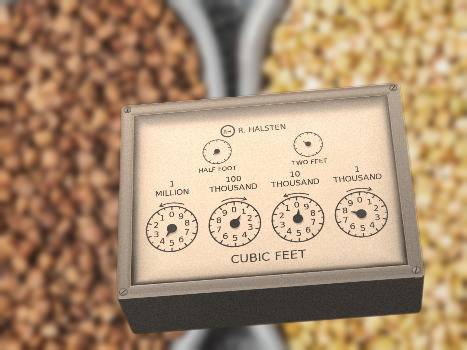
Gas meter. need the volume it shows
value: 409800 ft³
